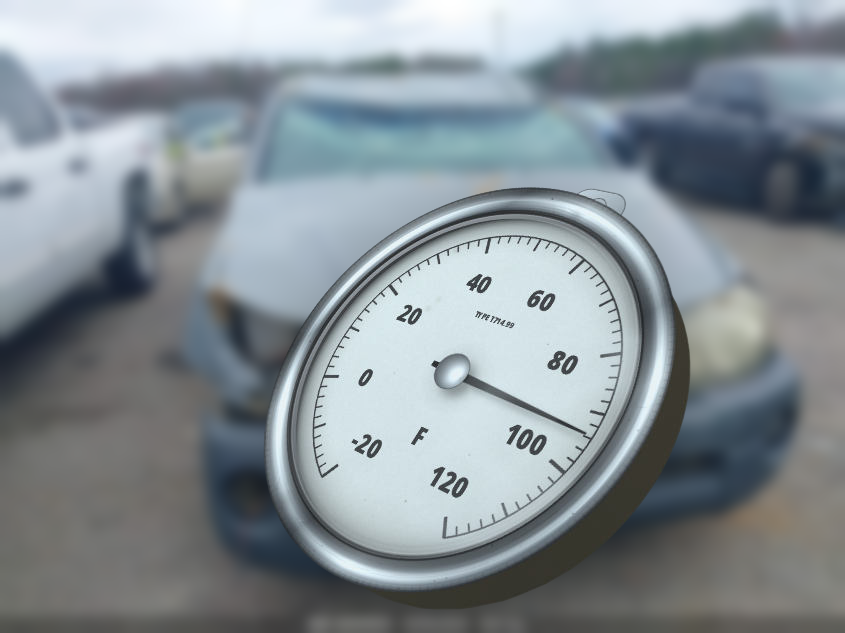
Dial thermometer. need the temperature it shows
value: 94 °F
